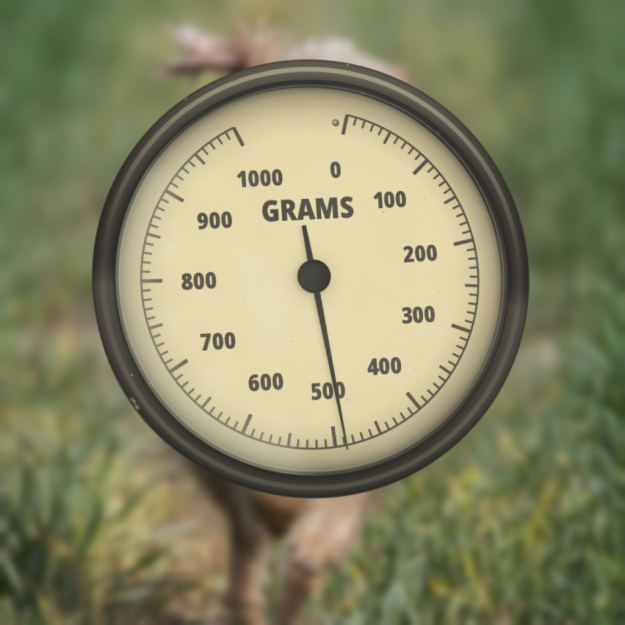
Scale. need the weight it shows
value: 490 g
